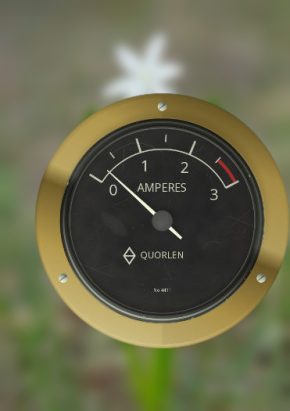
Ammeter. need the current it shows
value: 0.25 A
